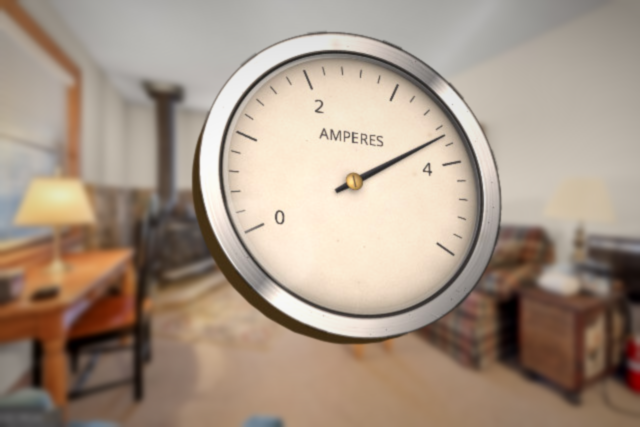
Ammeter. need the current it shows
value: 3.7 A
